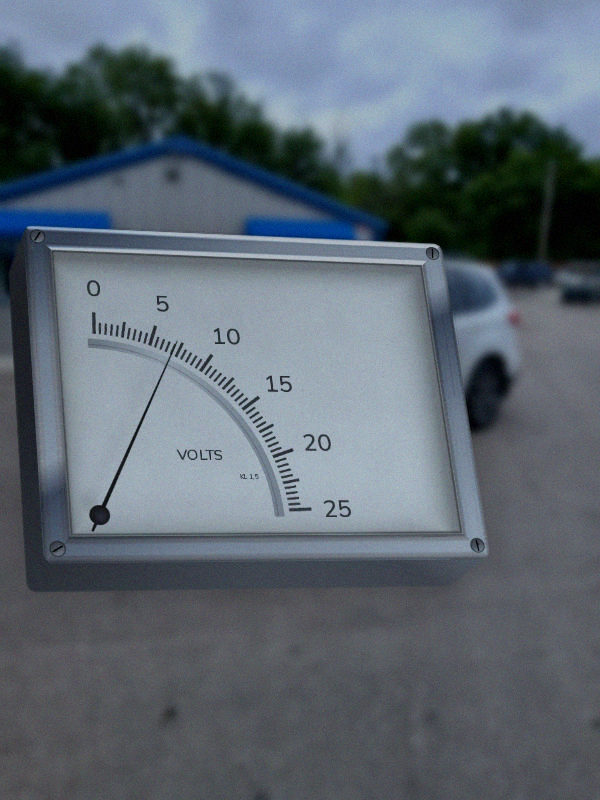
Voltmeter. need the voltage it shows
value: 7 V
